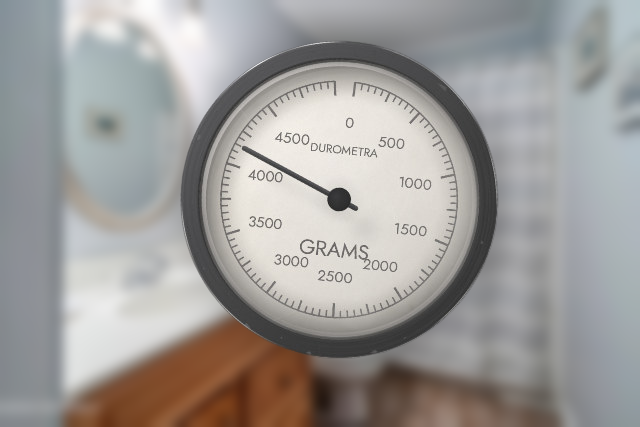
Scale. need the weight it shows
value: 4150 g
